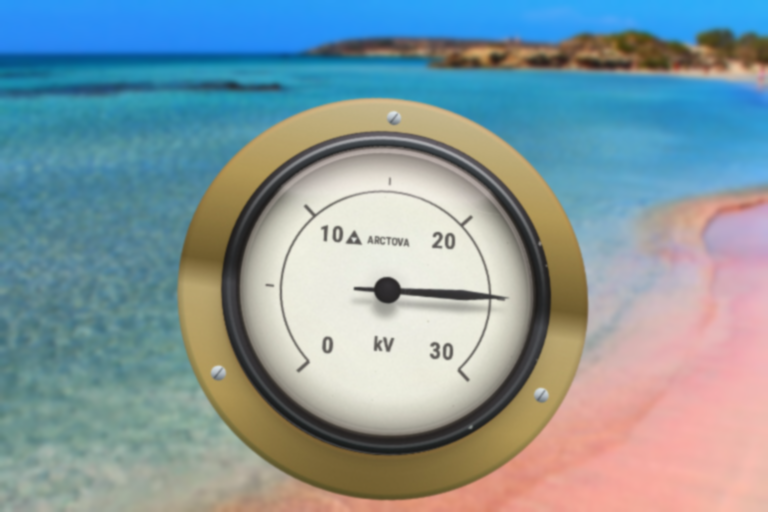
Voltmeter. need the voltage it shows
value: 25 kV
